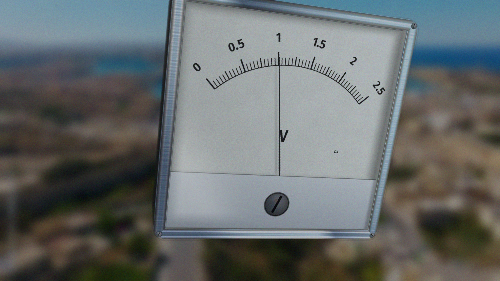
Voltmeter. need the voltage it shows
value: 1 V
